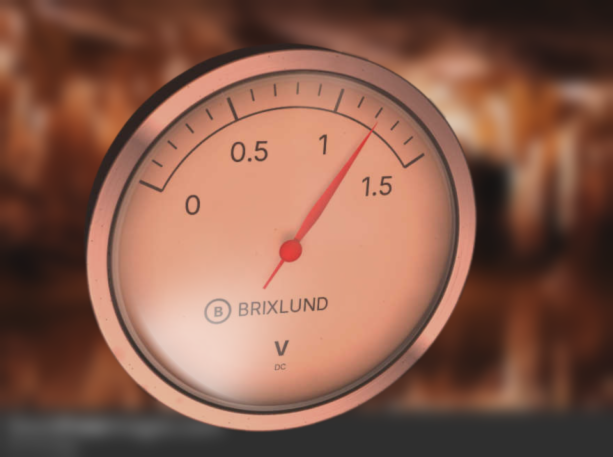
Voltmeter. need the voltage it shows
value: 1.2 V
